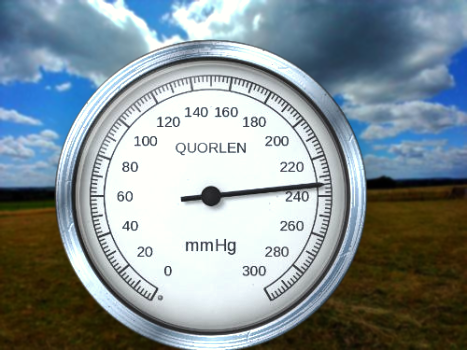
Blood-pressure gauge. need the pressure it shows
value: 234 mmHg
